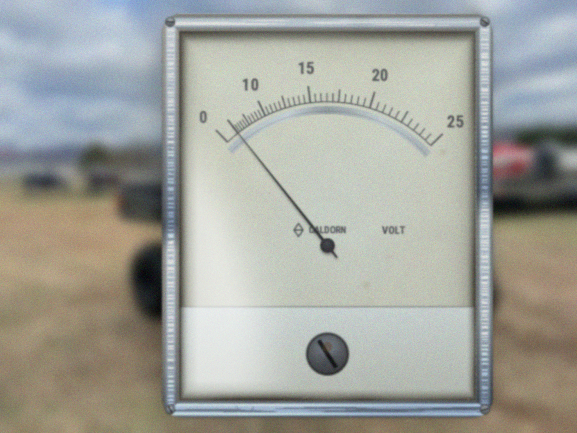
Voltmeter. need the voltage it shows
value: 5 V
